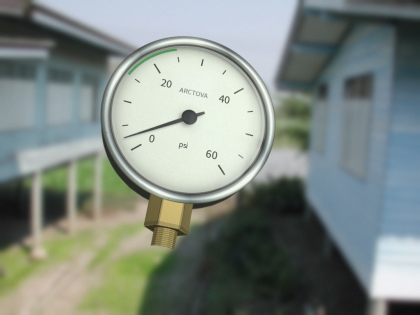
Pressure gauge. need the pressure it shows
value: 2.5 psi
